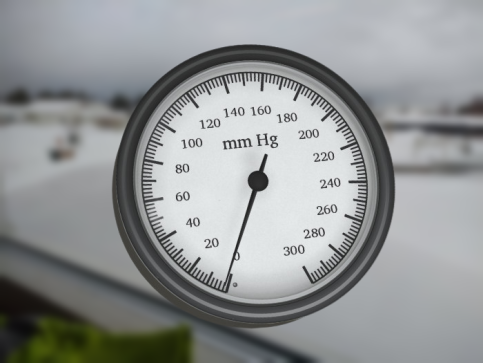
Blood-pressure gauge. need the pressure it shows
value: 2 mmHg
